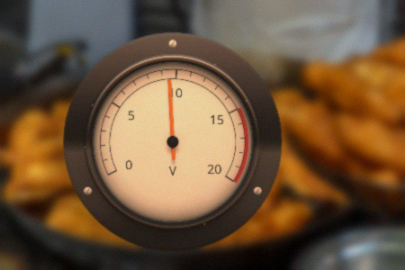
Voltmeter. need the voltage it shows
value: 9.5 V
